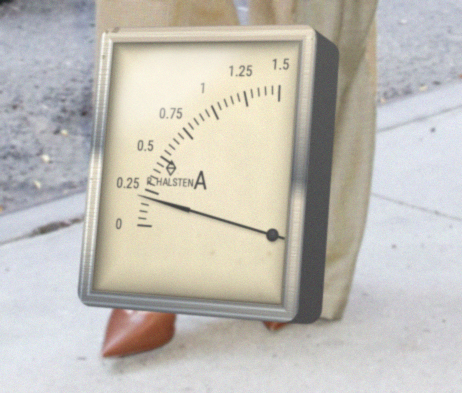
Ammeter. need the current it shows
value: 0.2 A
